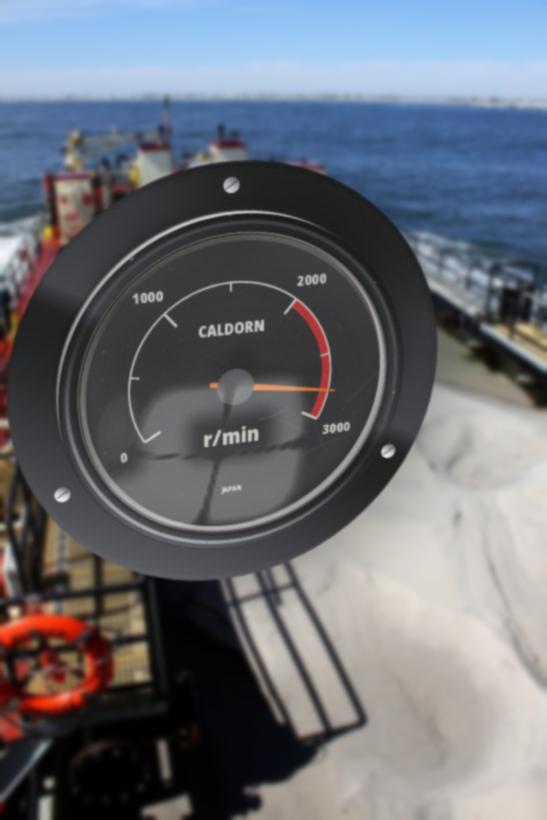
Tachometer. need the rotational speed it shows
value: 2750 rpm
